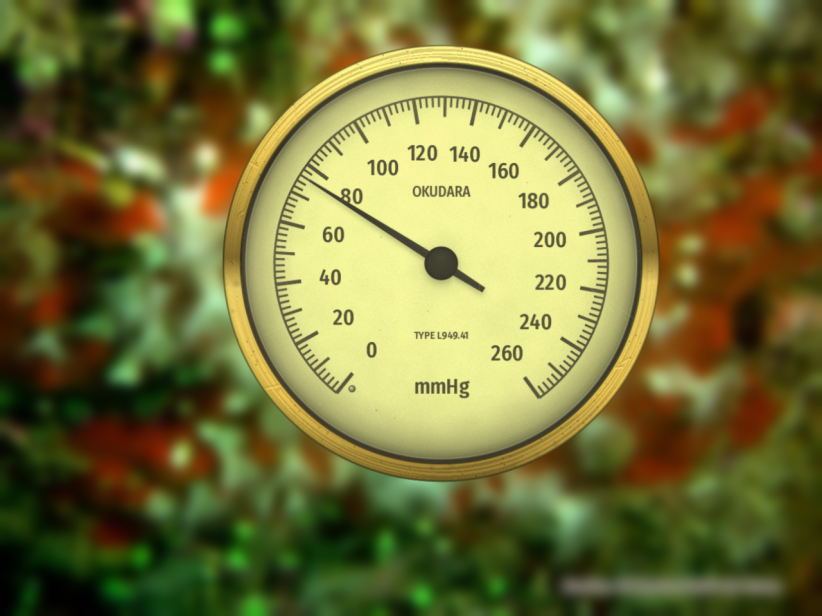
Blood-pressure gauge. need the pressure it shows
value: 76 mmHg
